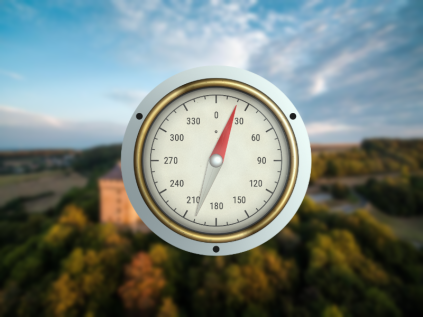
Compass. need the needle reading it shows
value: 20 °
